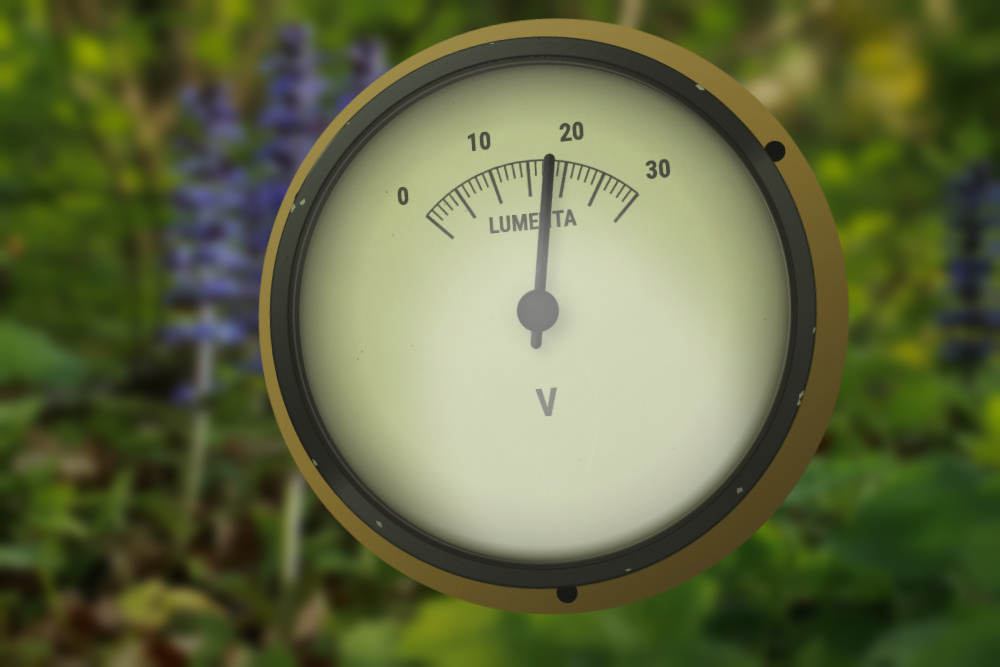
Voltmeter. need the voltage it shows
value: 18 V
